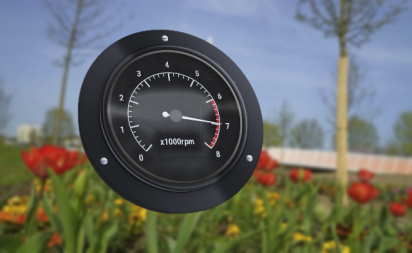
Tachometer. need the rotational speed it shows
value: 7000 rpm
